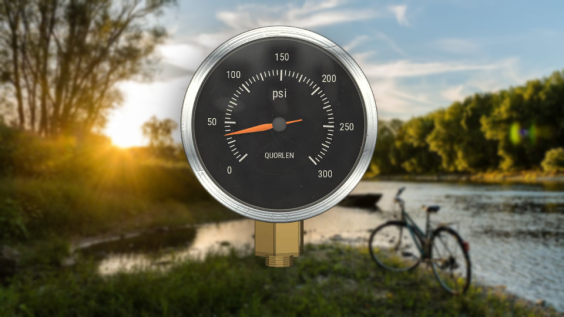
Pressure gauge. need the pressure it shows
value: 35 psi
